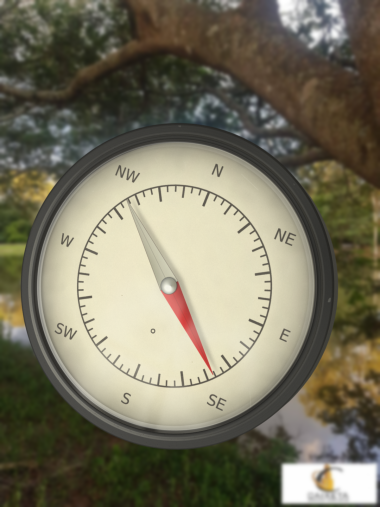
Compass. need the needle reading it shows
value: 130 °
